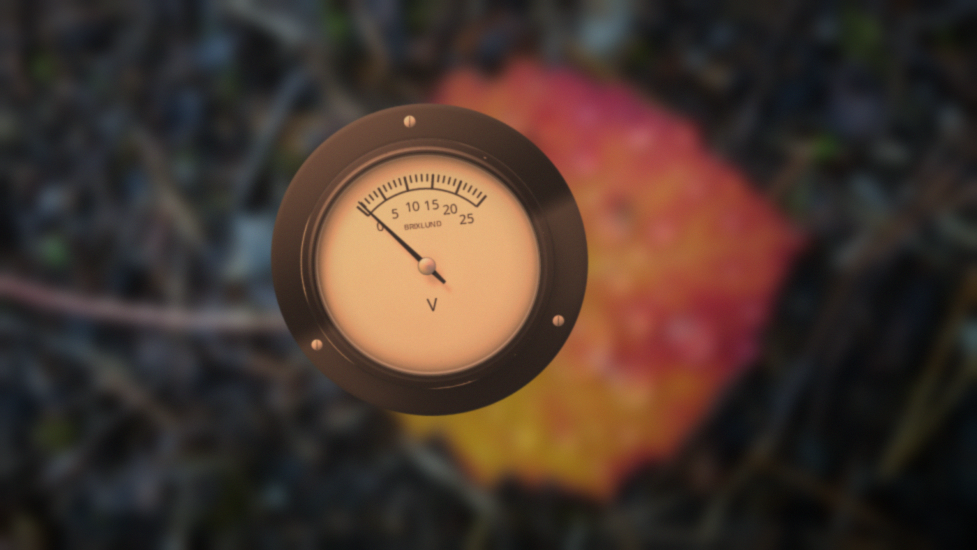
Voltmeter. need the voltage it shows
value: 1 V
